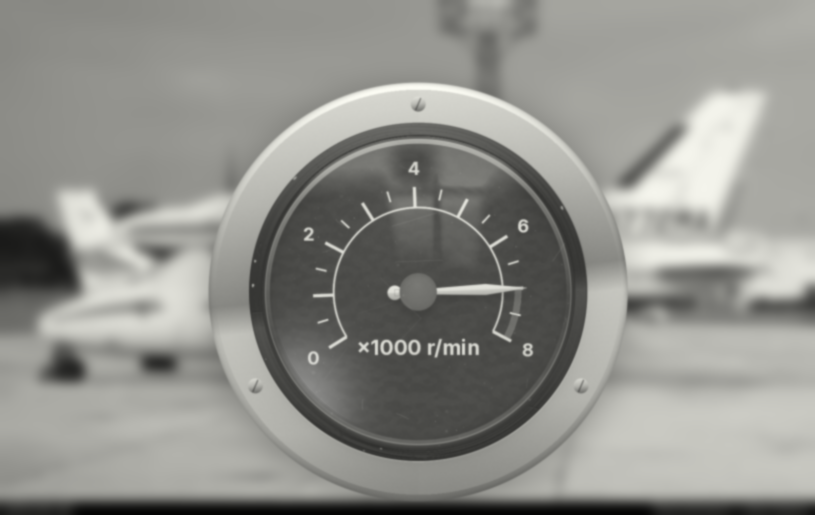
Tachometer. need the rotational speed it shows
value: 7000 rpm
